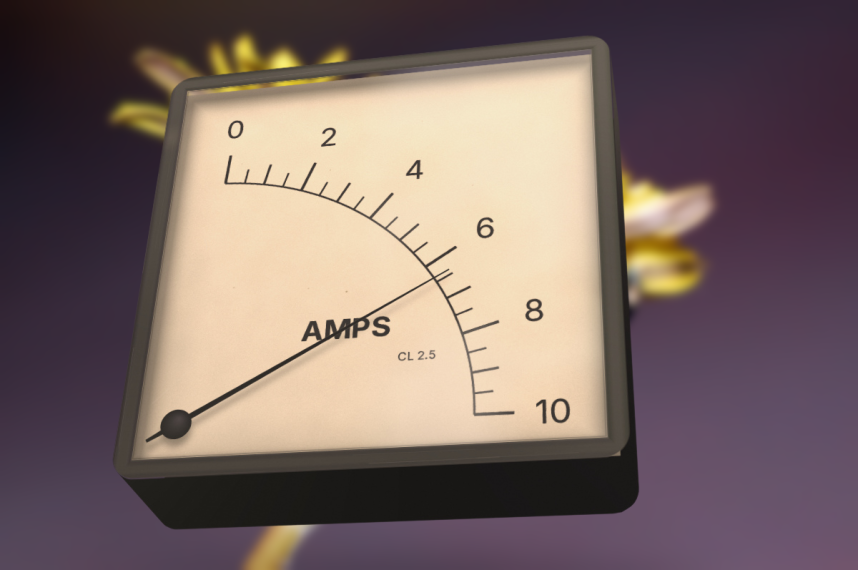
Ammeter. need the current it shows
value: 6.5 A
